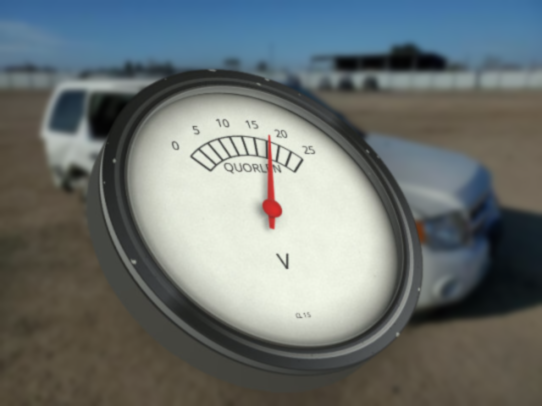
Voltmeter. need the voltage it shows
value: 17.5 V
